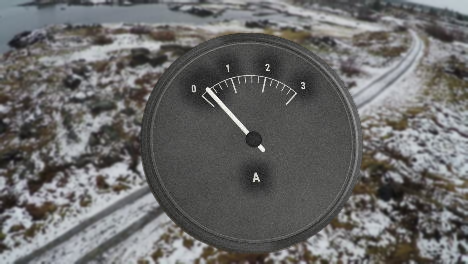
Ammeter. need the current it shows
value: 0.2 A
